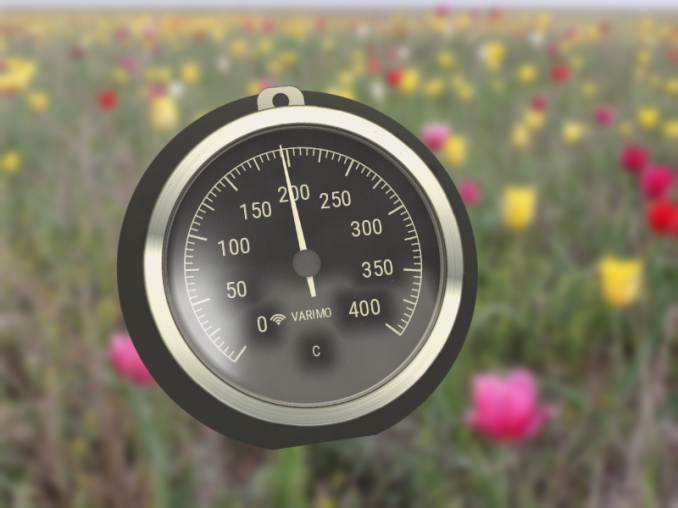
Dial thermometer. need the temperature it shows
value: 195 °C
